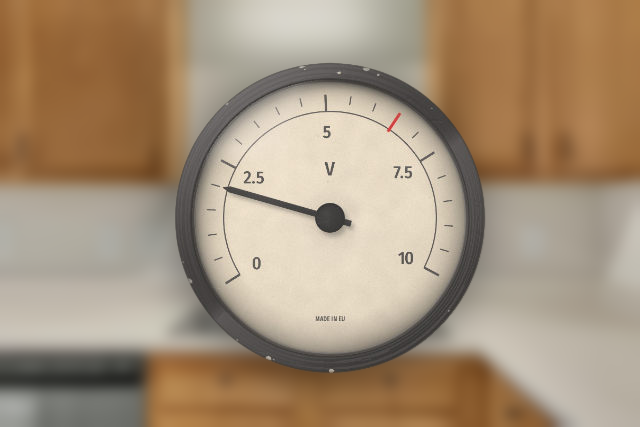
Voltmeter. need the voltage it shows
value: 2 V
